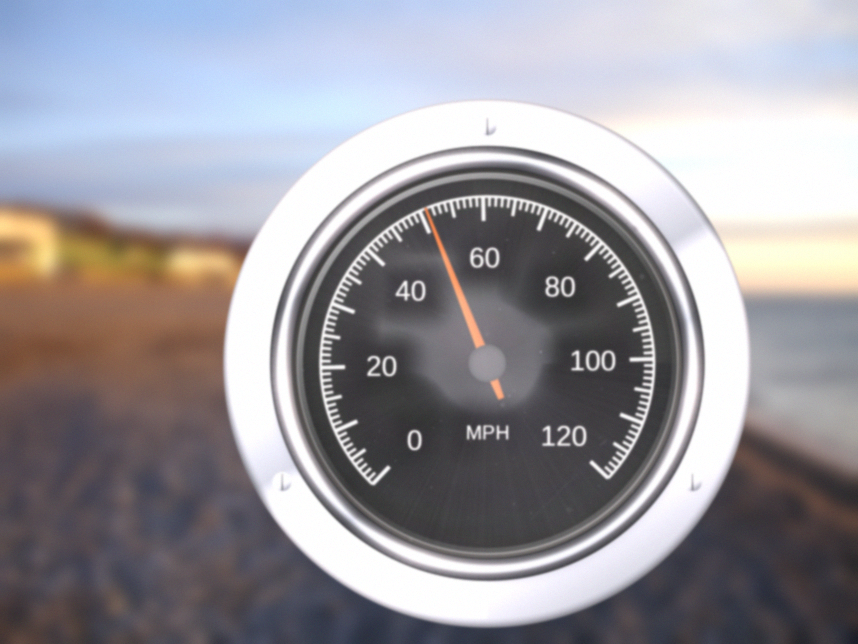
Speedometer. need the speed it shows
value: 51 mph
